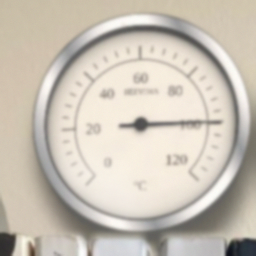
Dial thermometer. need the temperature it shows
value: 100 °C
